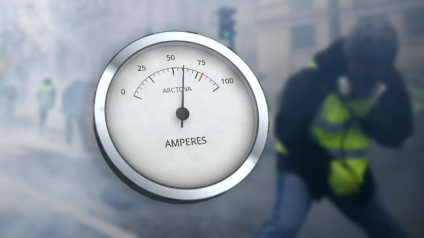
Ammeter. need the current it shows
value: 60 A
